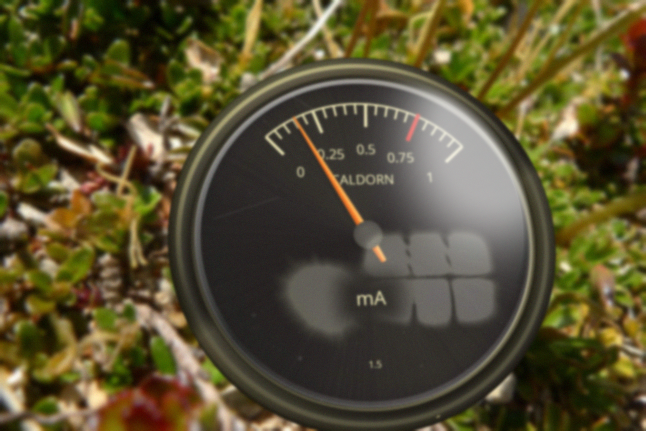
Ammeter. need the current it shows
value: 0.15 mA
